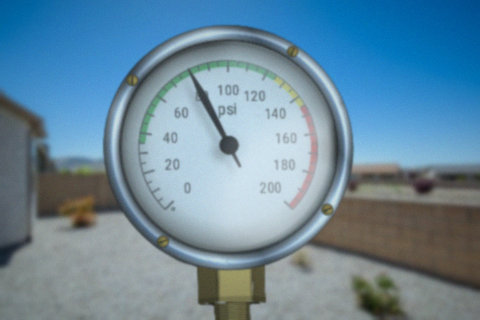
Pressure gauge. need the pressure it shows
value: 80 psi
